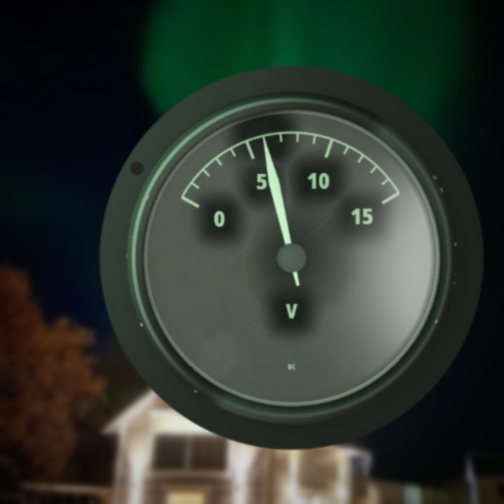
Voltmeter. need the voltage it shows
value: 6 V
